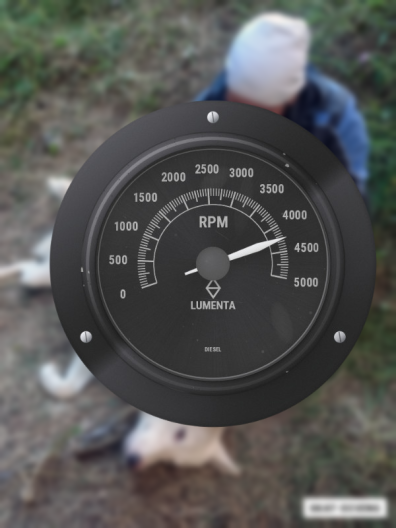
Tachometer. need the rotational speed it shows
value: 4250 rpm
